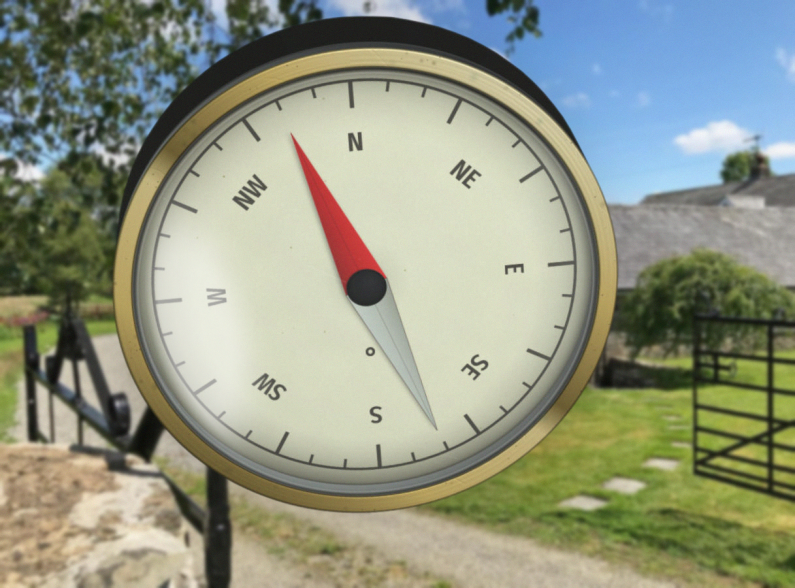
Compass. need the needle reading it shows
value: 340 °
